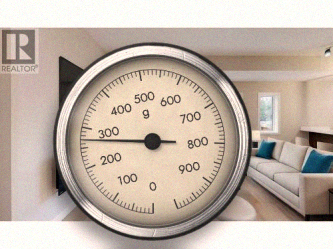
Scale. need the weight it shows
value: 270 g
